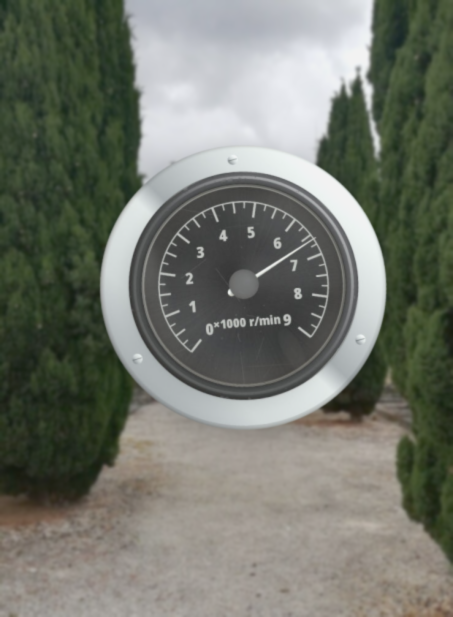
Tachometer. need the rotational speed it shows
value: 6625 rpm
